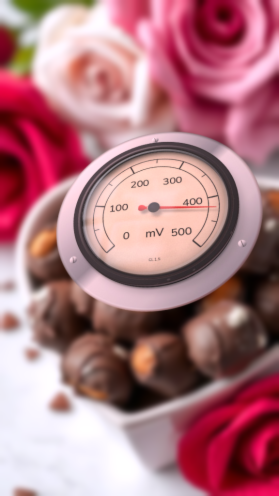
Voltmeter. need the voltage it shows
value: 425 mV
